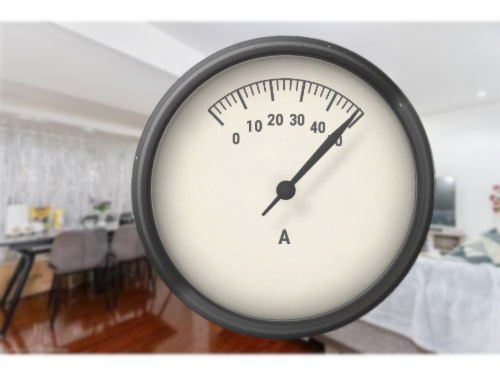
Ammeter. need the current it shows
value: 48 A
